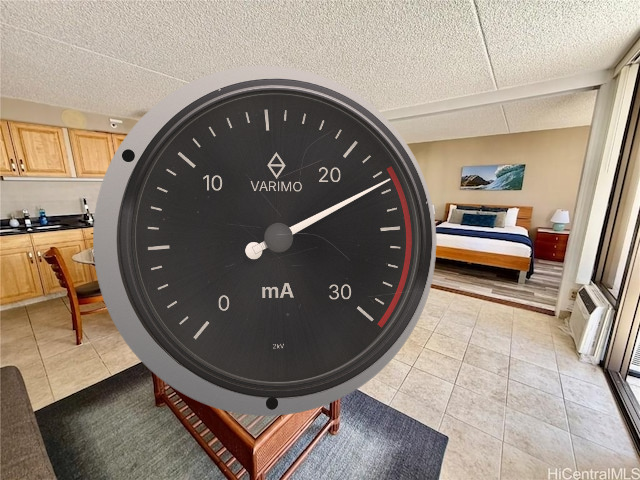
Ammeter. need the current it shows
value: 22.5 mA
